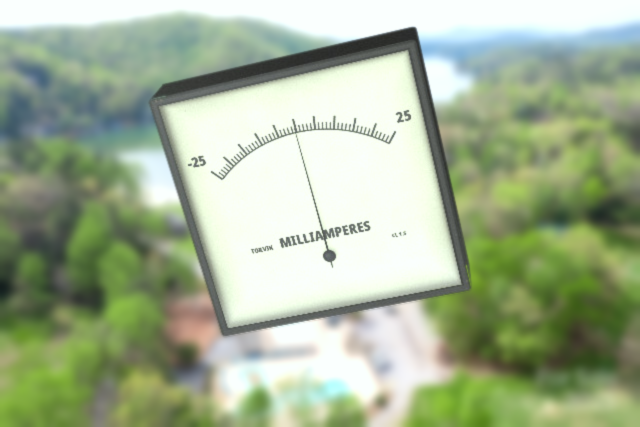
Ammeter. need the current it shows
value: 0 mA
